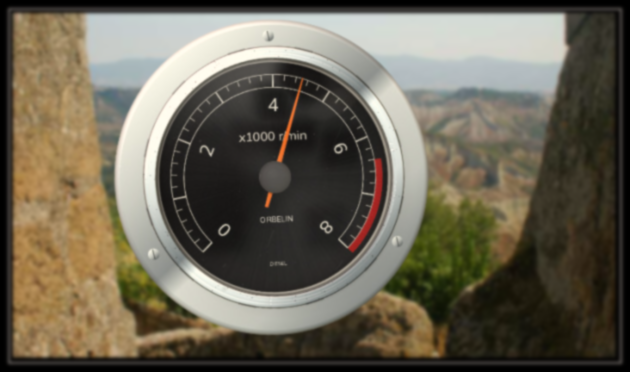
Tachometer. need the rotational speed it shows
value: 4500 rpm
